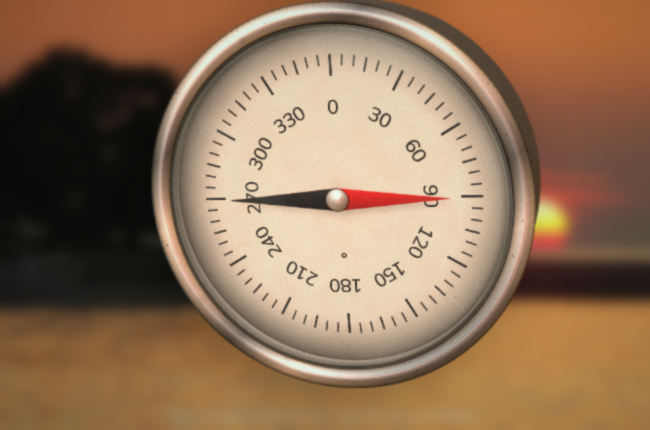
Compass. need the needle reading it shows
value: 90 °
